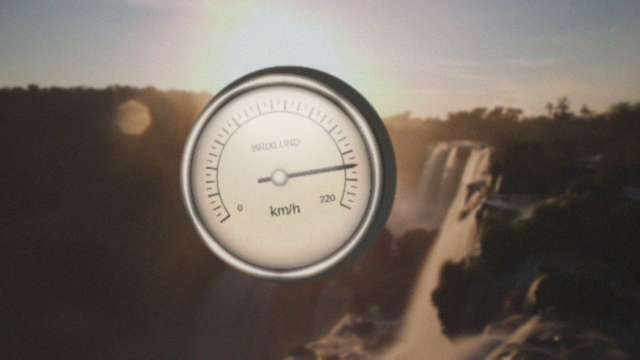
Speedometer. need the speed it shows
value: 190 km/h
